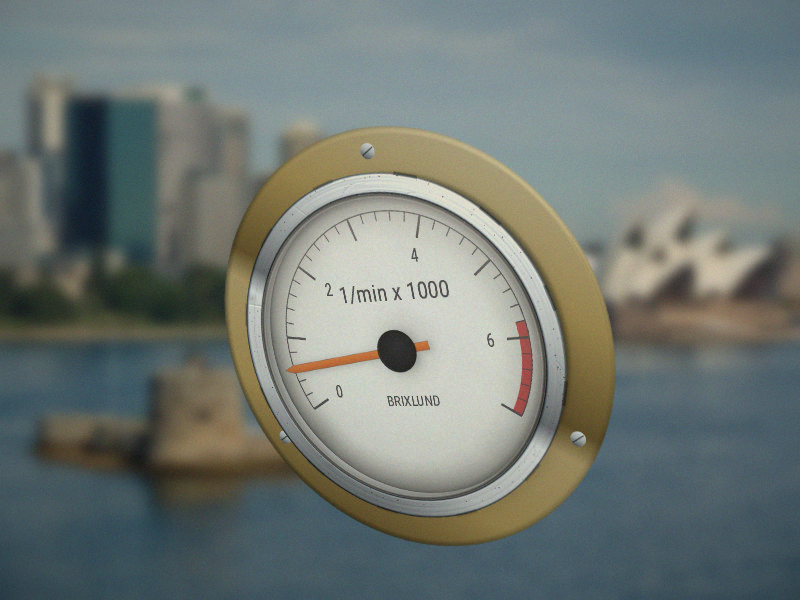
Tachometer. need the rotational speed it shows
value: 600 rpm
